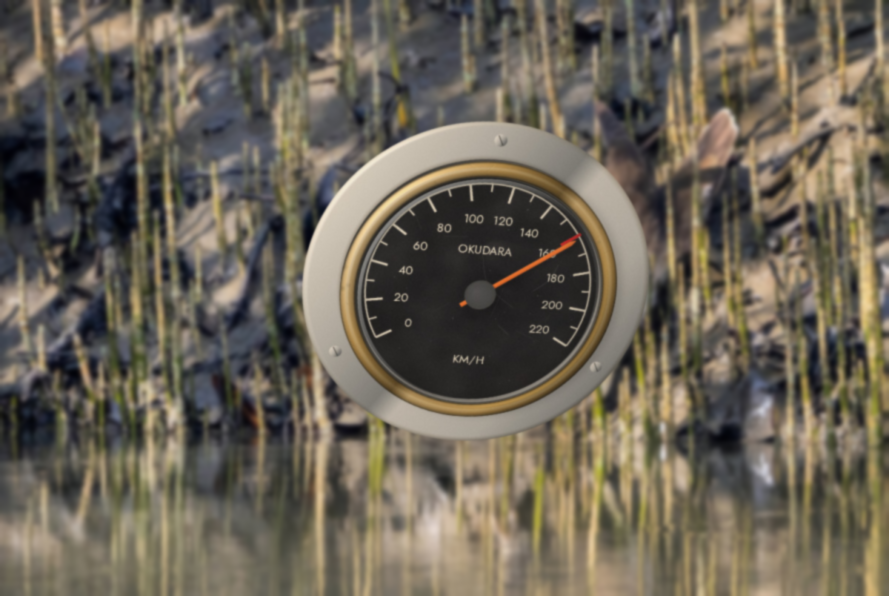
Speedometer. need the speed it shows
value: 160 km/h
